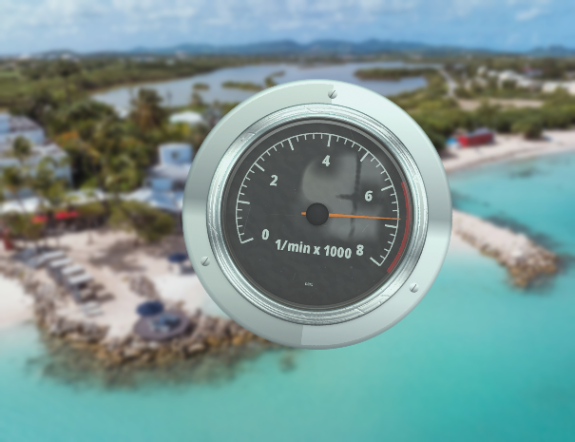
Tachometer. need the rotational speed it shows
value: 6800 rpm
